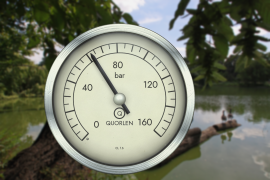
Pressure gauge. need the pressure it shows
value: 62.5 bar
